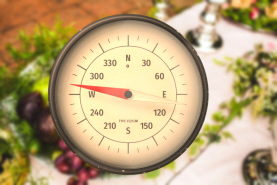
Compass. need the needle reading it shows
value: 280 °
